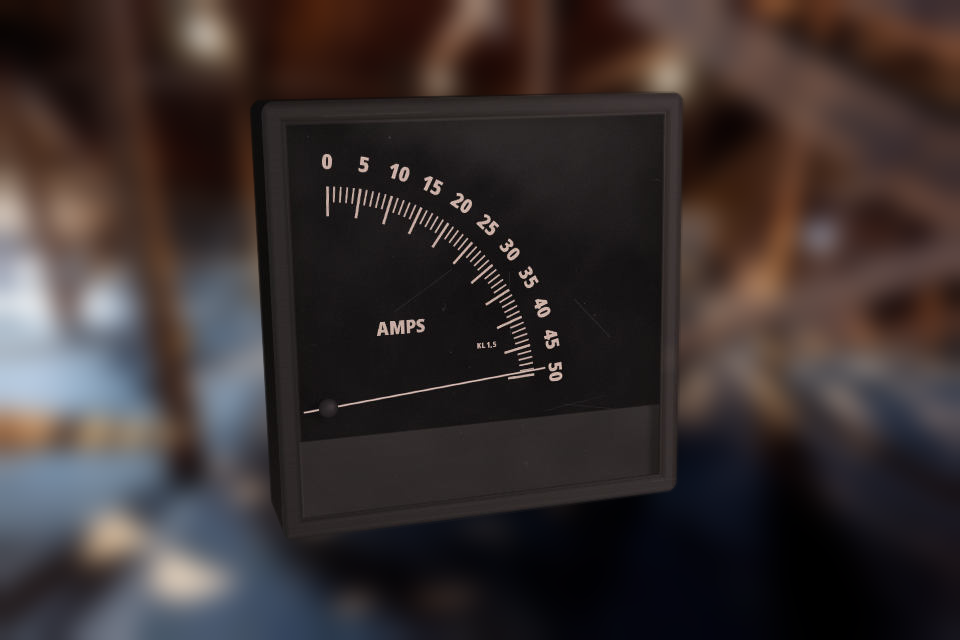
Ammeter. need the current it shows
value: 49 A
